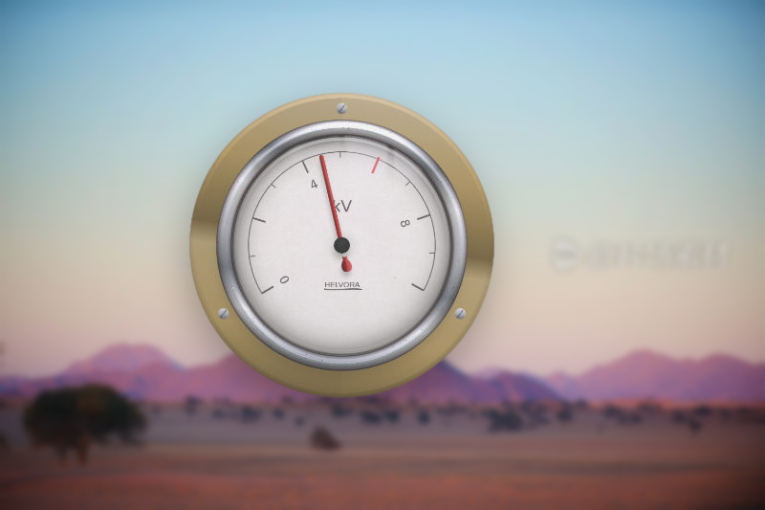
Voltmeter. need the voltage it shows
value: 4.5 kV
